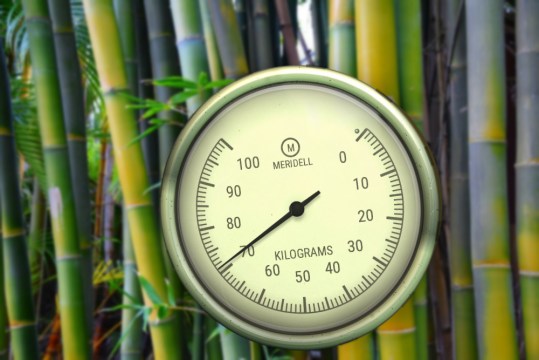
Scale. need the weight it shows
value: 71 kg
